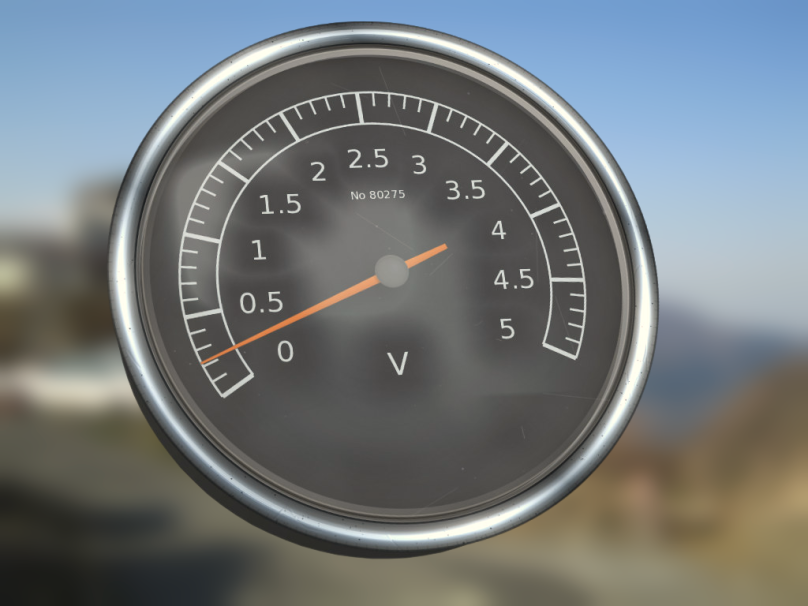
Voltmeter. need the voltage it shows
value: 0.2 V
